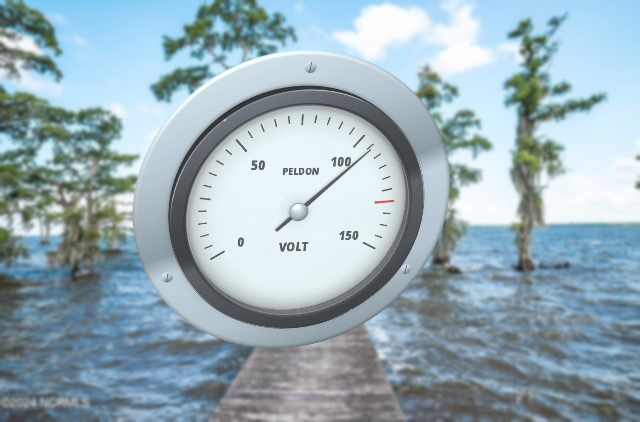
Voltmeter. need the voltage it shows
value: 105 V
